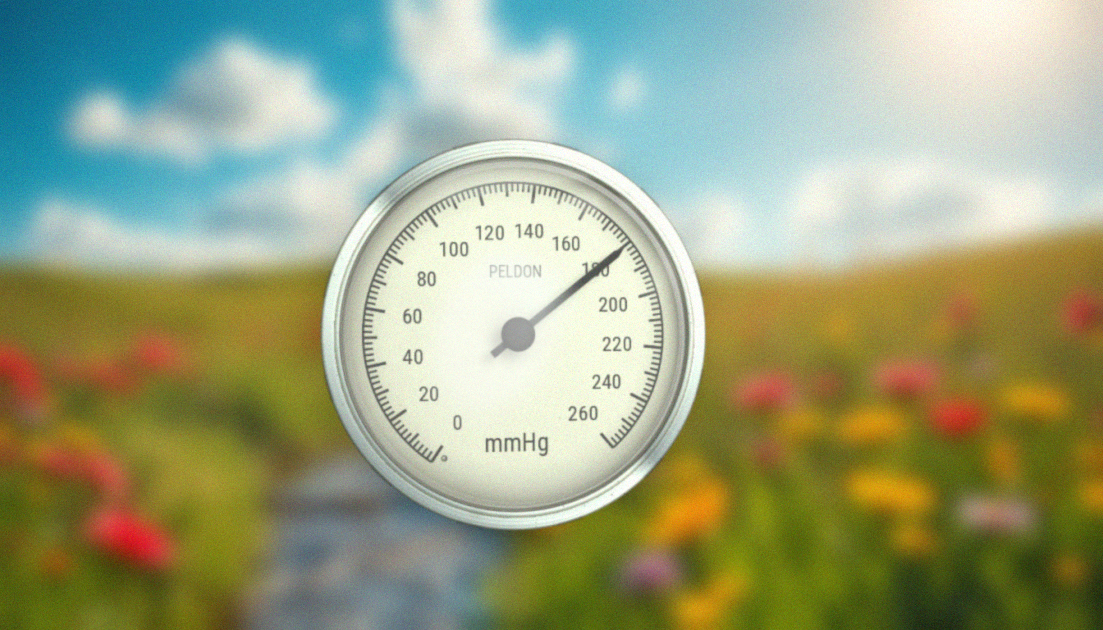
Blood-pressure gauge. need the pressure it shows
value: 180 mmHg
